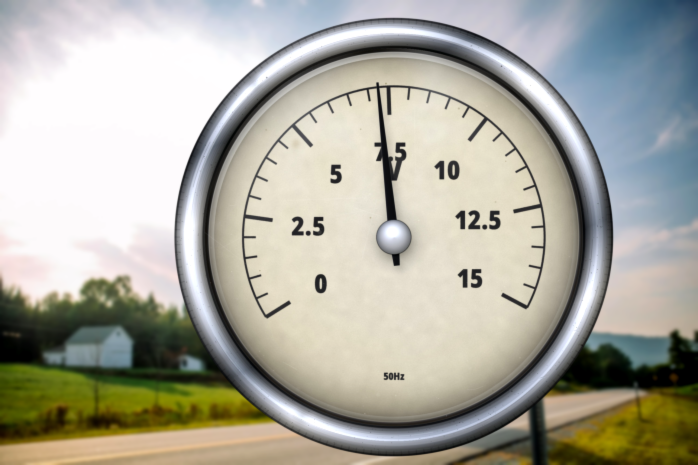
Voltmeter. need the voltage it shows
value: 7.25 V
